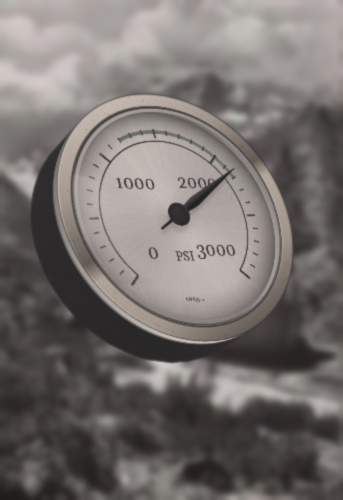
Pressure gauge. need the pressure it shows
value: 2150 psi
